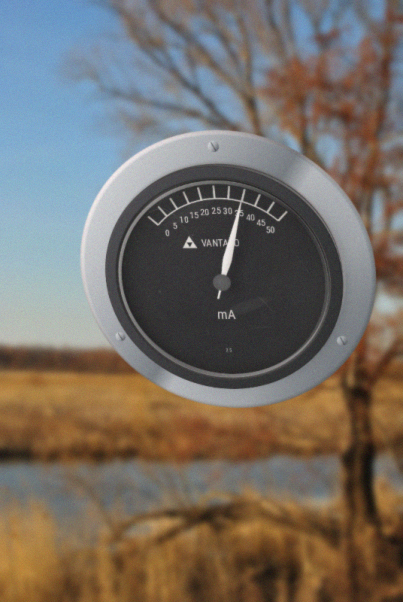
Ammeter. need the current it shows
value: 35 mA
